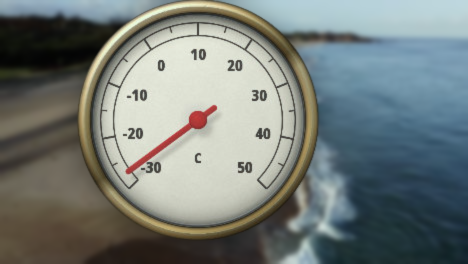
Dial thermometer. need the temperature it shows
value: -27.5 °C
